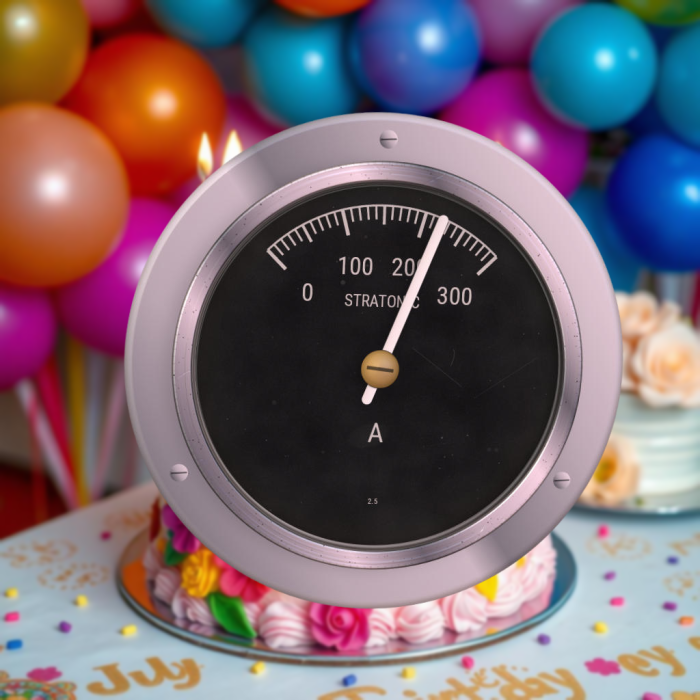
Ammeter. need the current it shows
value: 220 A
